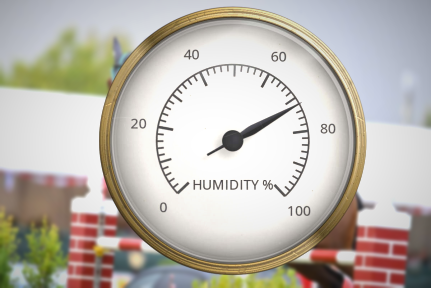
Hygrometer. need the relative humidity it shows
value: 72 %
